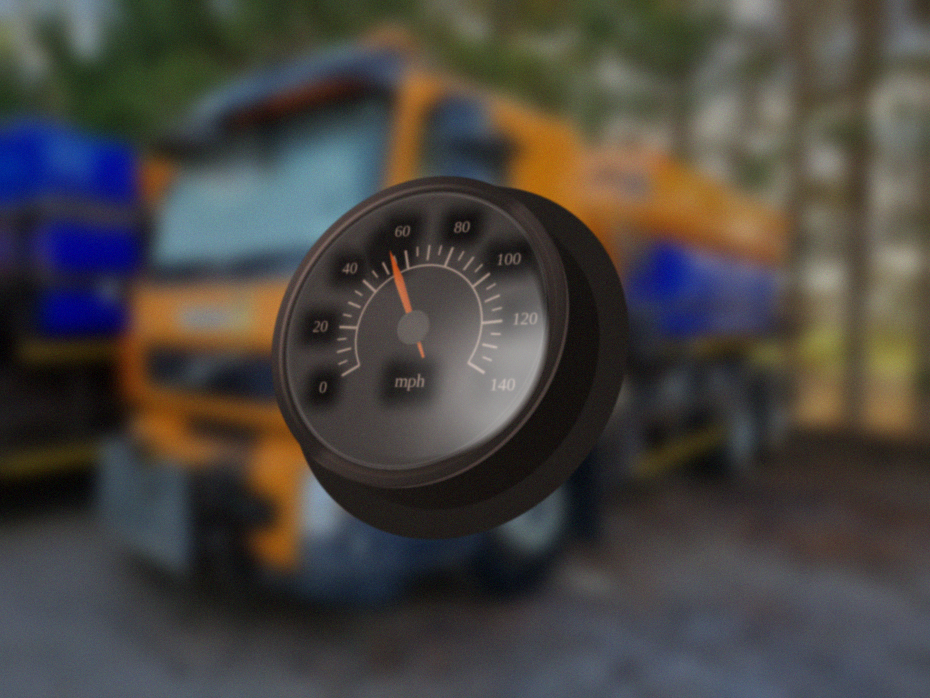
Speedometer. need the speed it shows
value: 55 mph
